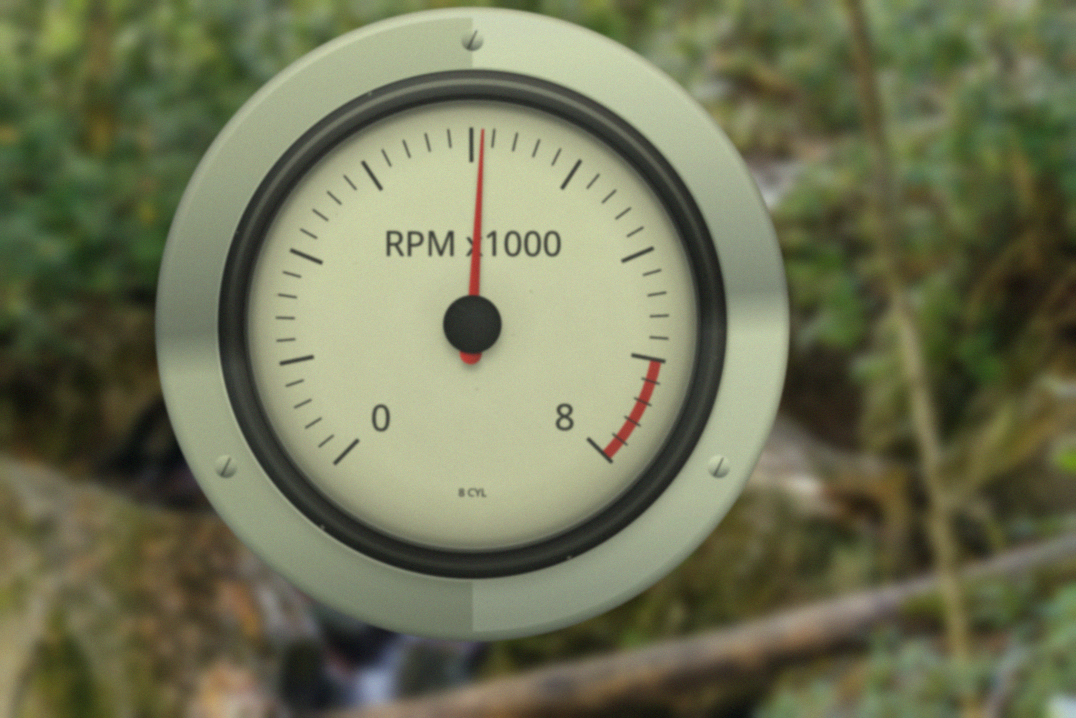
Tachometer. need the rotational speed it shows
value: 4100 rpm
